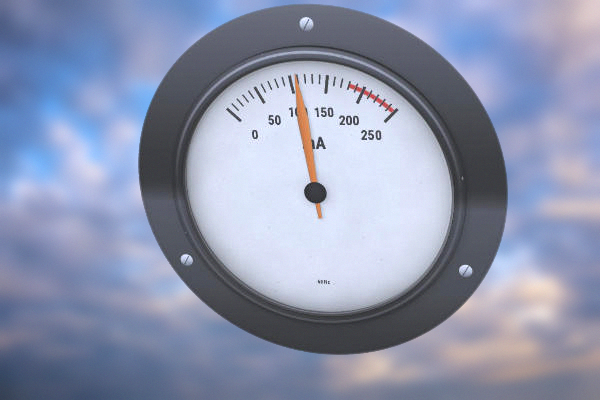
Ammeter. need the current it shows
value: 110 mA
